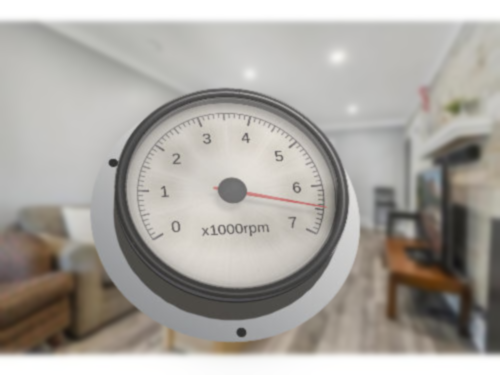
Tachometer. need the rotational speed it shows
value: 6500 rpm
